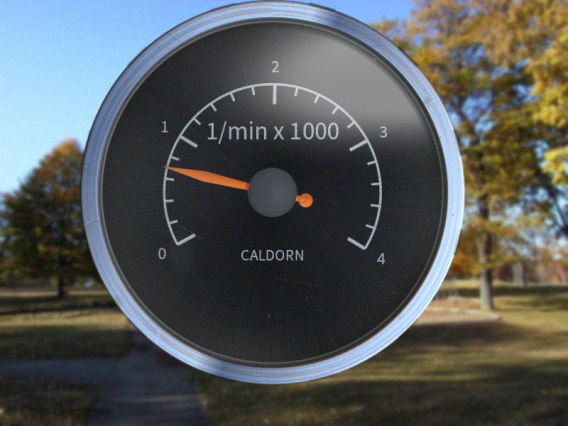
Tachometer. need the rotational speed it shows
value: 700 rpm
